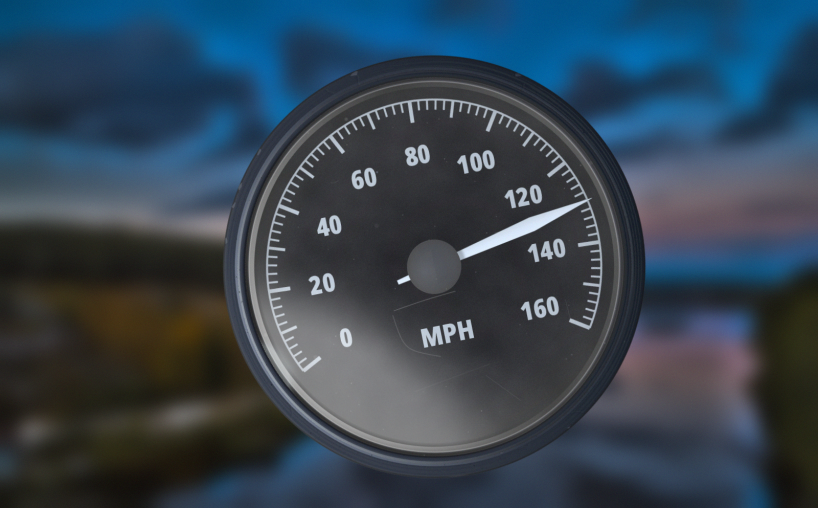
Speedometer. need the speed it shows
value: 130 mph
